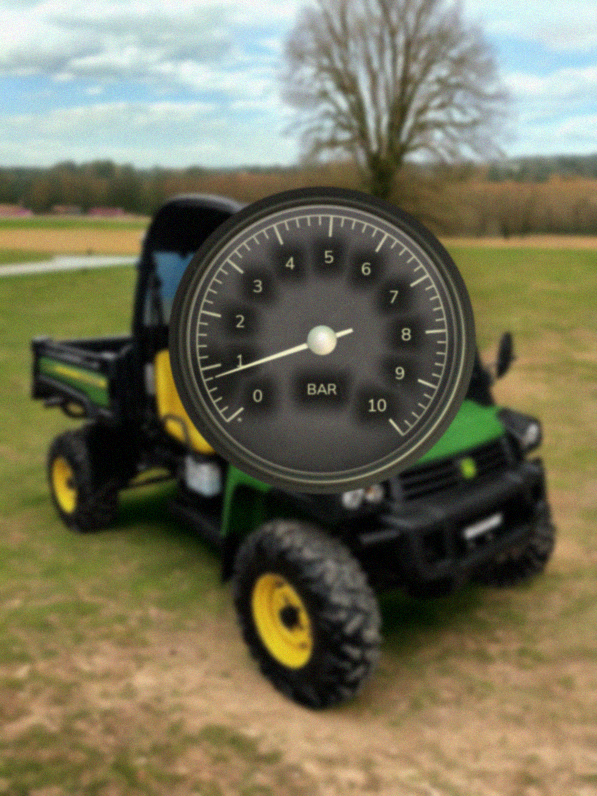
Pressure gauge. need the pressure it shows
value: 0.8 bar
